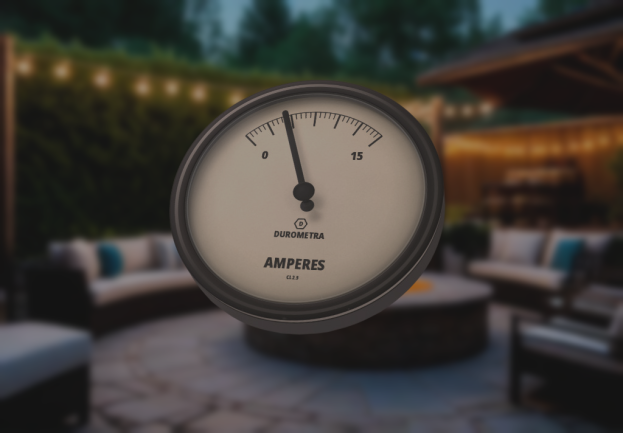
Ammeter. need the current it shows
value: 4.5 A
